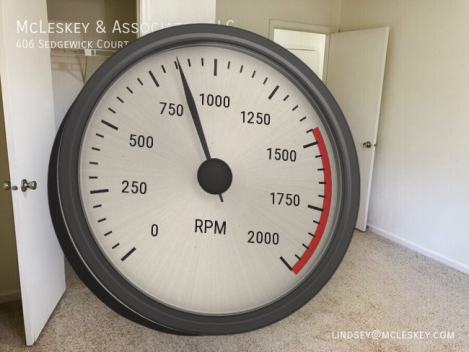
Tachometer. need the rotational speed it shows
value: 850 rpm
